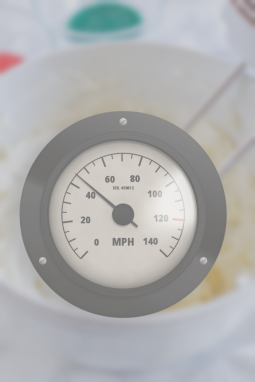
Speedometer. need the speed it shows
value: 45 mph
